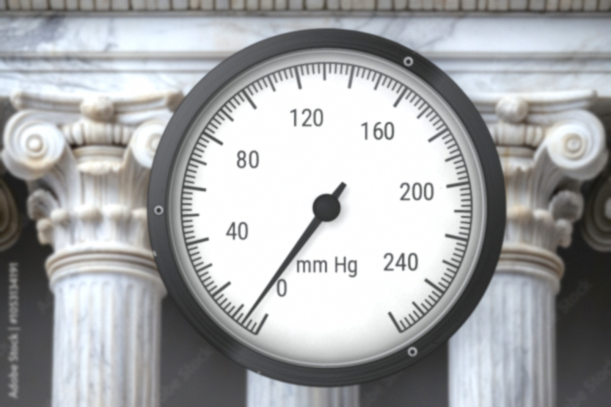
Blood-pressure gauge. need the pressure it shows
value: 6 mmHg
